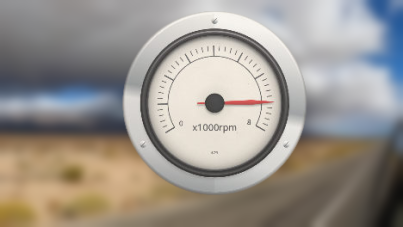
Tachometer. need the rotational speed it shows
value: 7000 rpm
